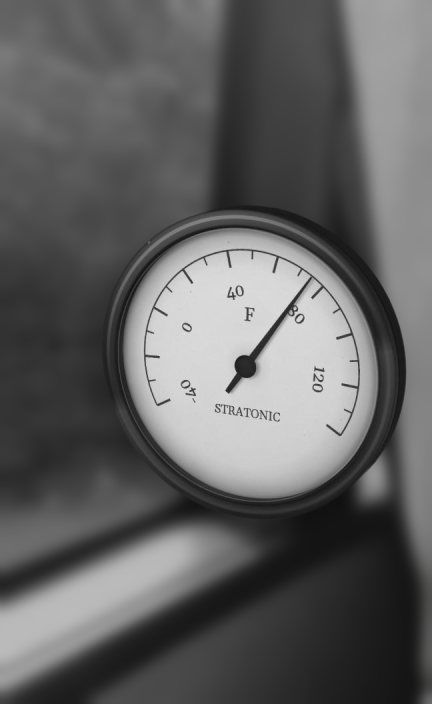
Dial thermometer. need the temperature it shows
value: 75 °F
